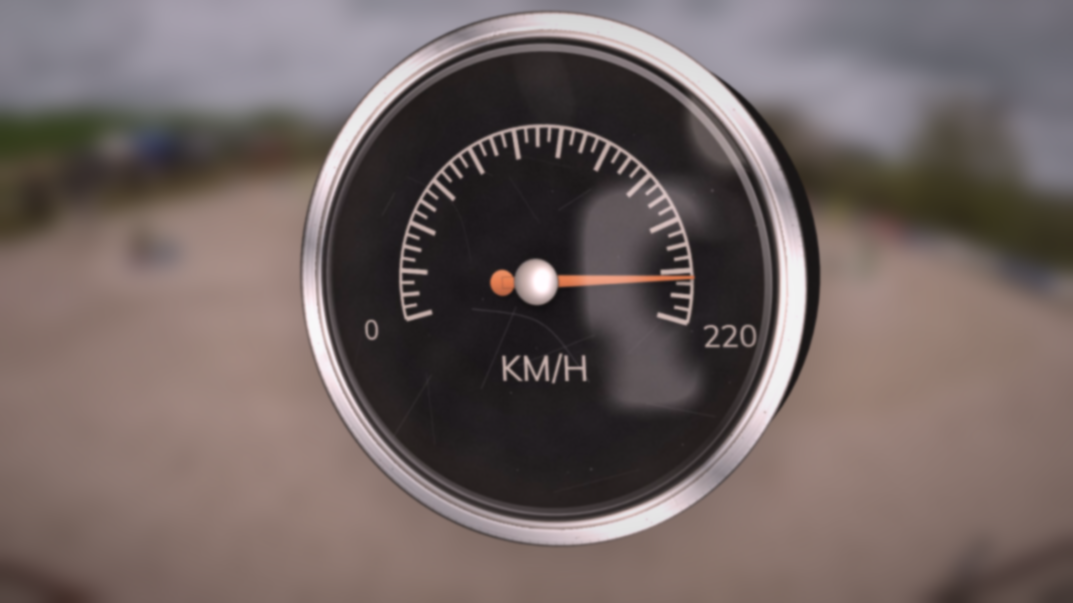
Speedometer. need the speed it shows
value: 202.5 km/h
